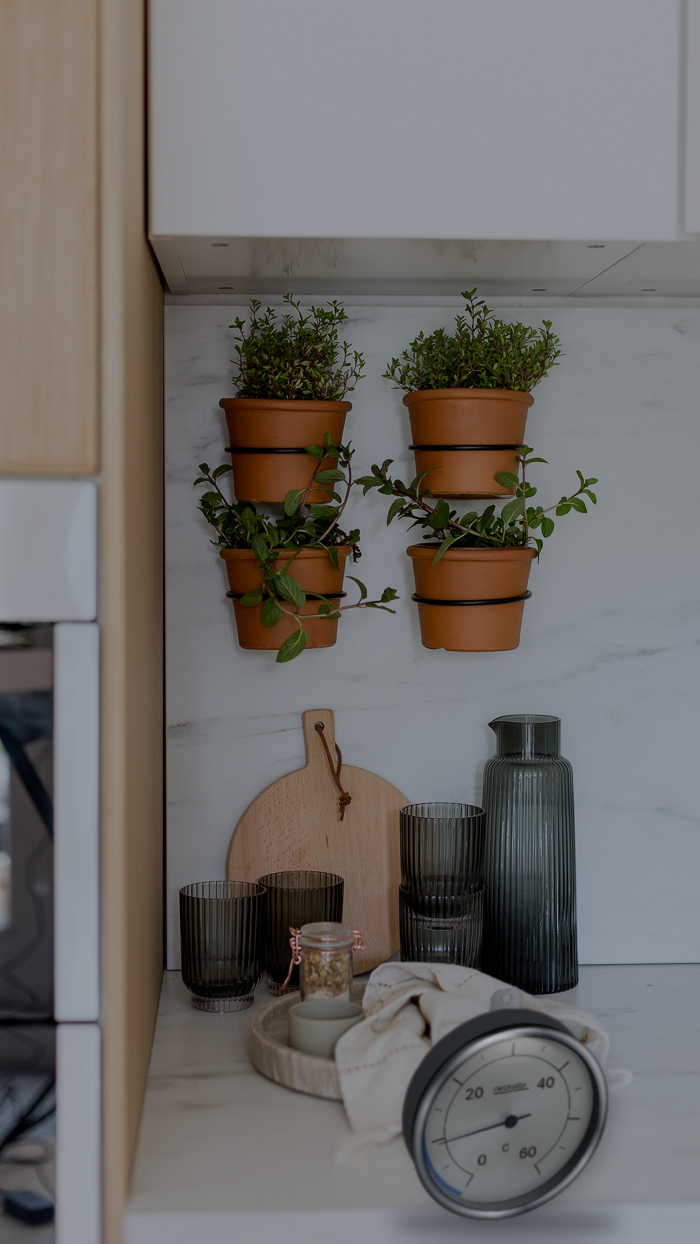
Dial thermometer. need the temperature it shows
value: 10 °C
